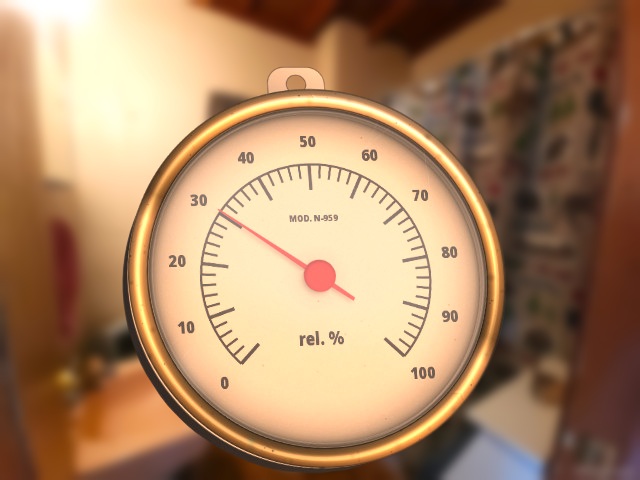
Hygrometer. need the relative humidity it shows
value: 30 %
